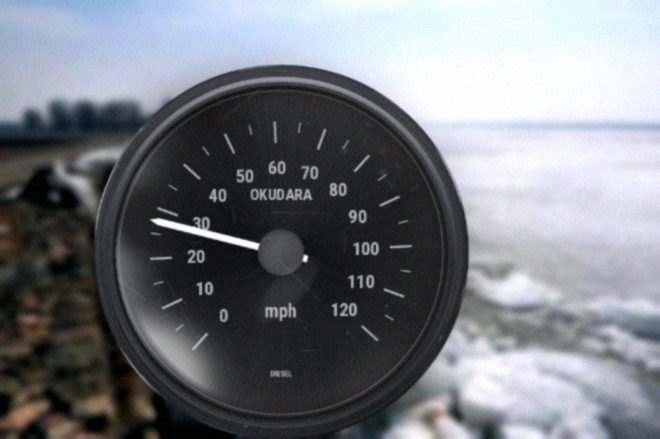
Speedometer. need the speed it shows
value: 27.5 mph
